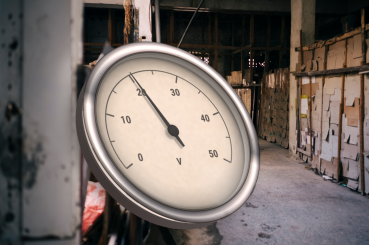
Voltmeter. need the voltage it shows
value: 20 V
